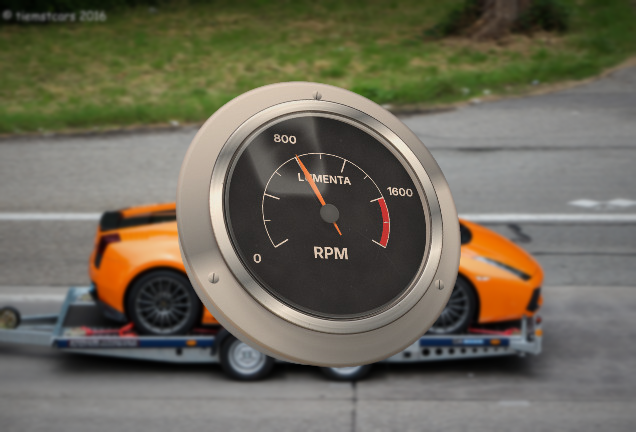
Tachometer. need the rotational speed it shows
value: 800 rpm
